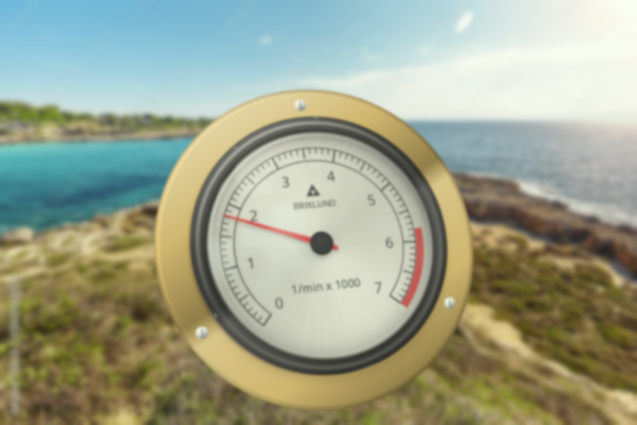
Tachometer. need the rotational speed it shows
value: 1800 rpm
